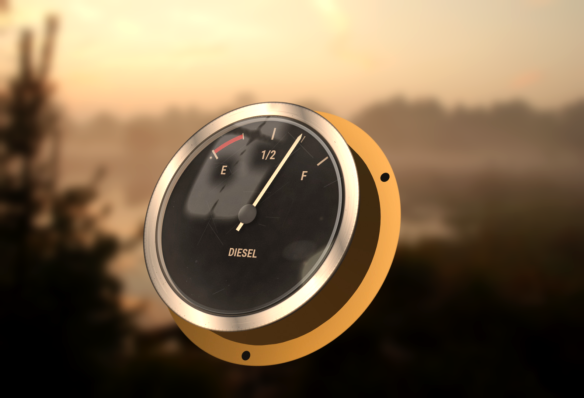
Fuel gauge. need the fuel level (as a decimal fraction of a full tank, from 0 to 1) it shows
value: 0.75
